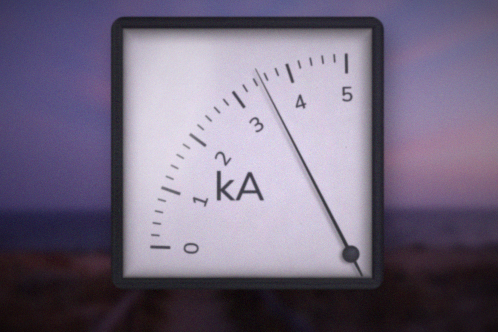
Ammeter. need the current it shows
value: 3.5 kA
